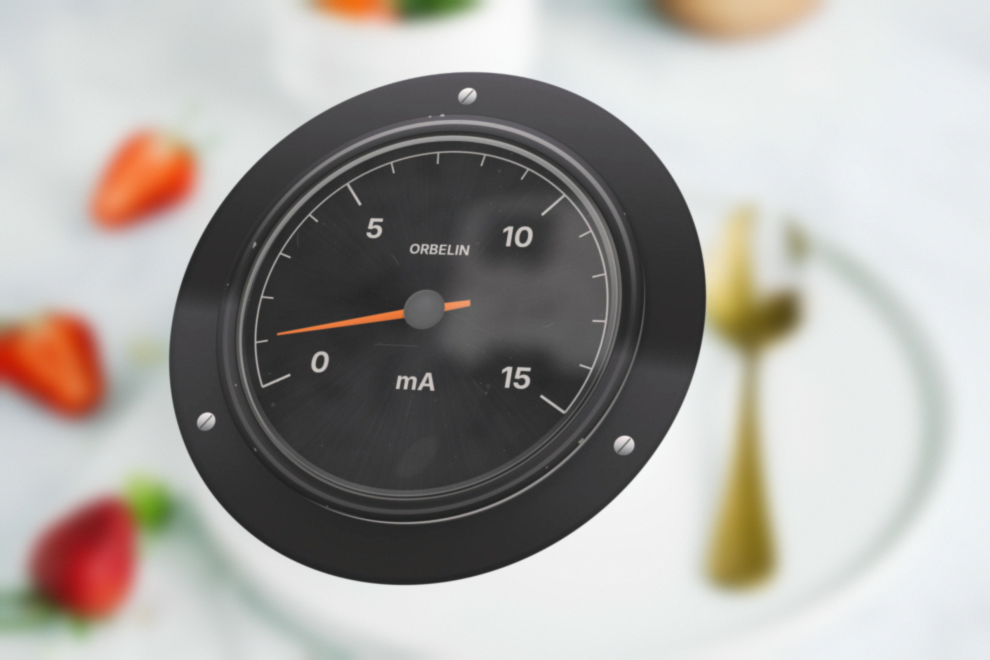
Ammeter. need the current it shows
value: 1 mA
